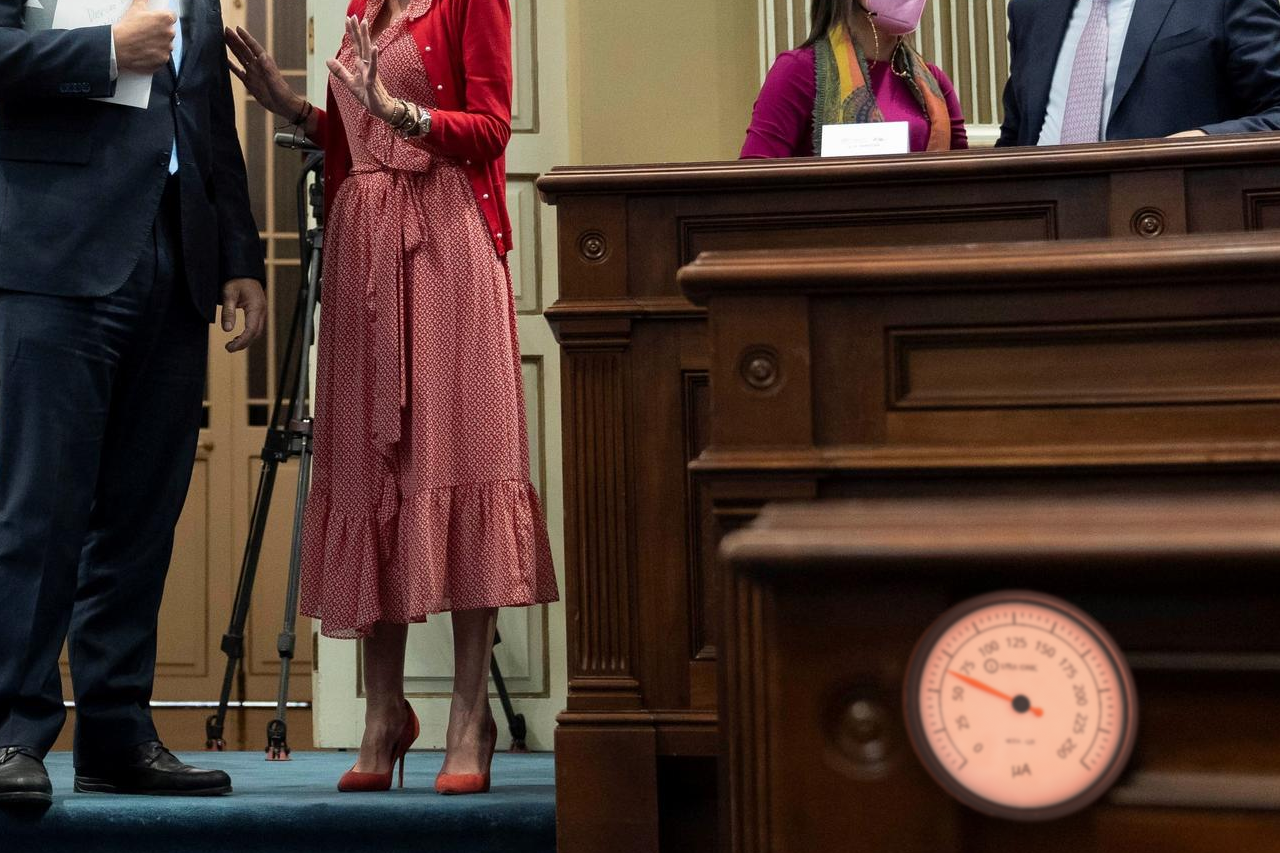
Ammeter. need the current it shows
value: 65 µA
